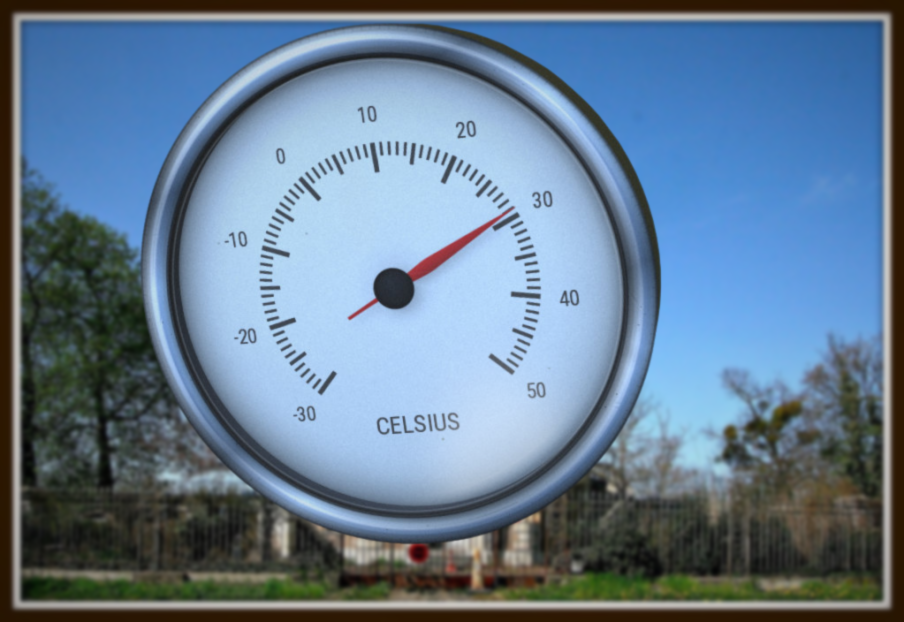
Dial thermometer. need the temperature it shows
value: 29 °C
